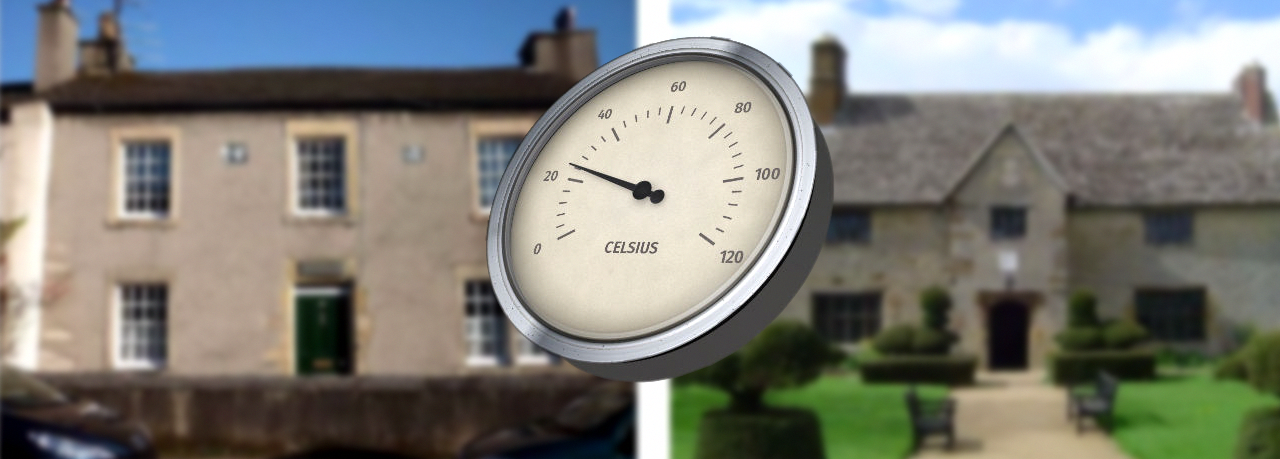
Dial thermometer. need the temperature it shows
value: 24 °C
